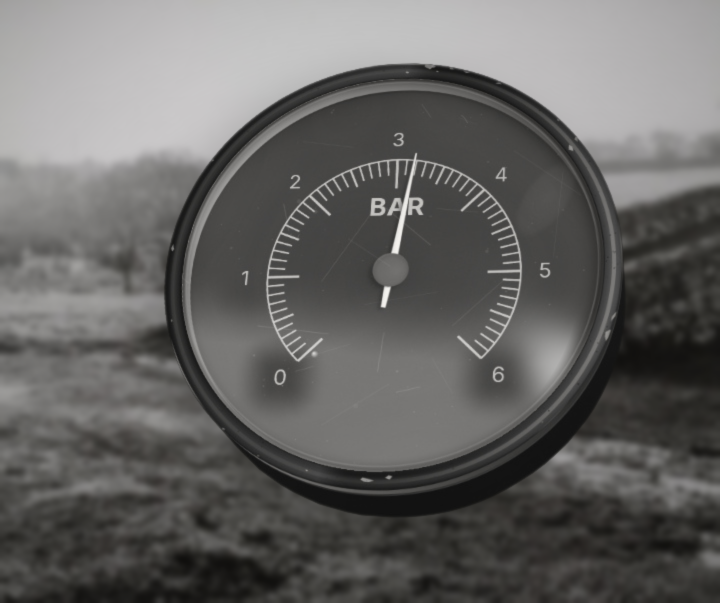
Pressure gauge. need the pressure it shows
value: 3.2 bar
